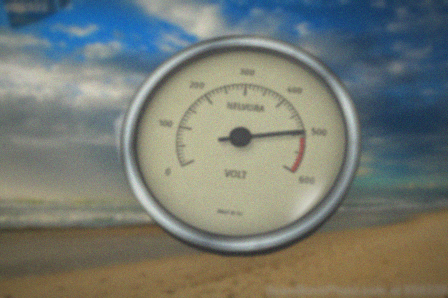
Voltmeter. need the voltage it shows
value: 500 V
